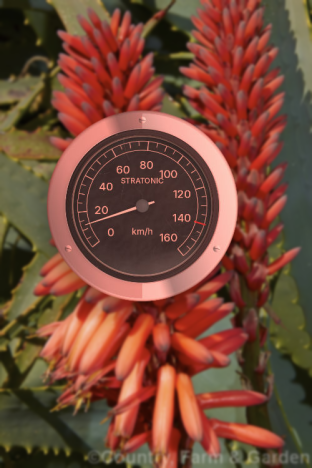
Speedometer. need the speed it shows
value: 12.5 km/h
